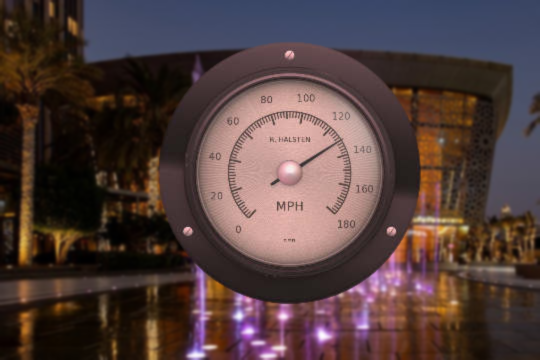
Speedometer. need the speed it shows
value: 130 mph
